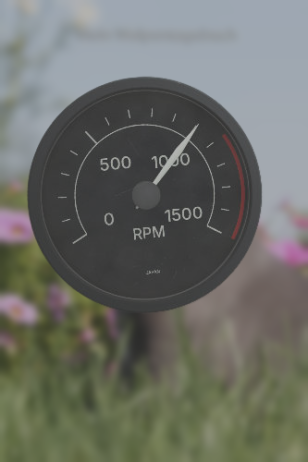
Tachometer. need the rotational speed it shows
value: 1000 rpm
